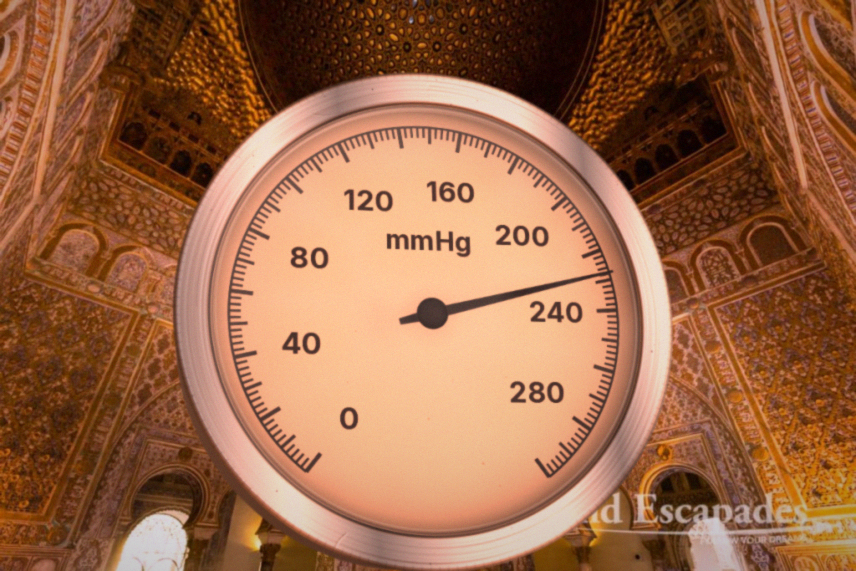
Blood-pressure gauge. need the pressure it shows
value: 228 mmHg
